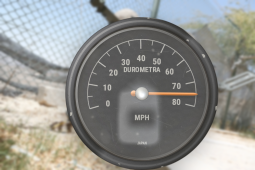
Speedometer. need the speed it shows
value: 75 mph
